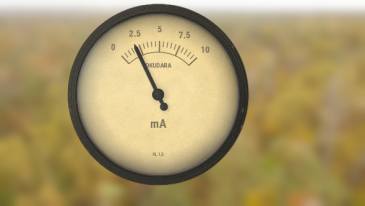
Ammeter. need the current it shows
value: 2 mA
